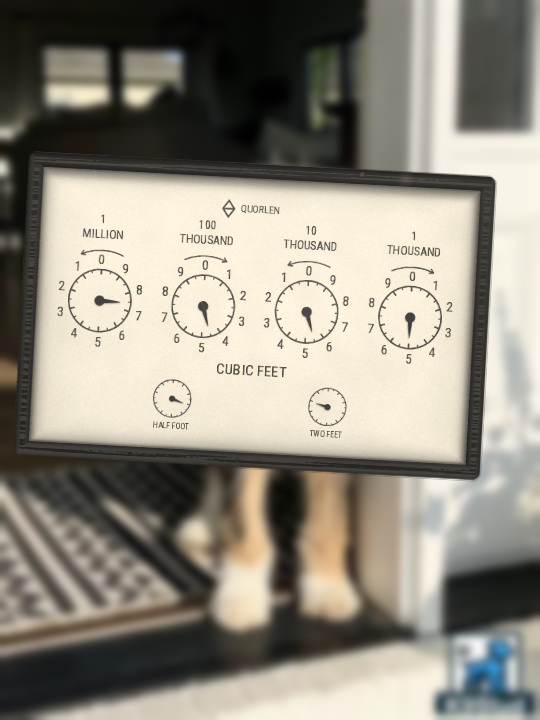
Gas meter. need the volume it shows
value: 745500 ft³
